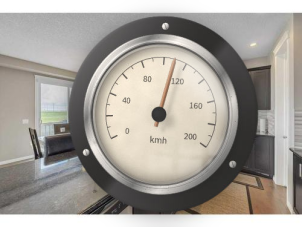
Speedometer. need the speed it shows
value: 110 km/h
